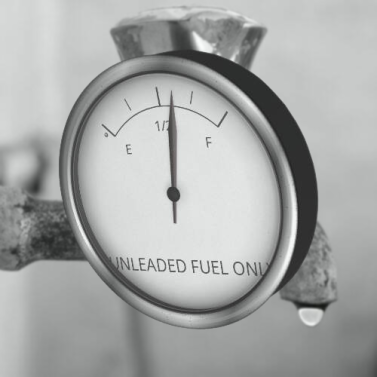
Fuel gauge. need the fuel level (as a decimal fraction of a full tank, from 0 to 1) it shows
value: 0.625
